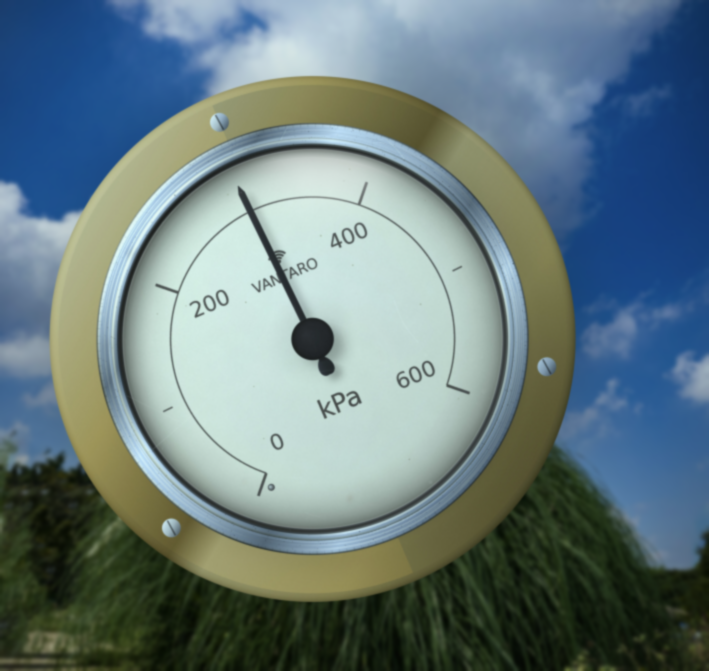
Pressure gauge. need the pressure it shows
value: 300 kPa
